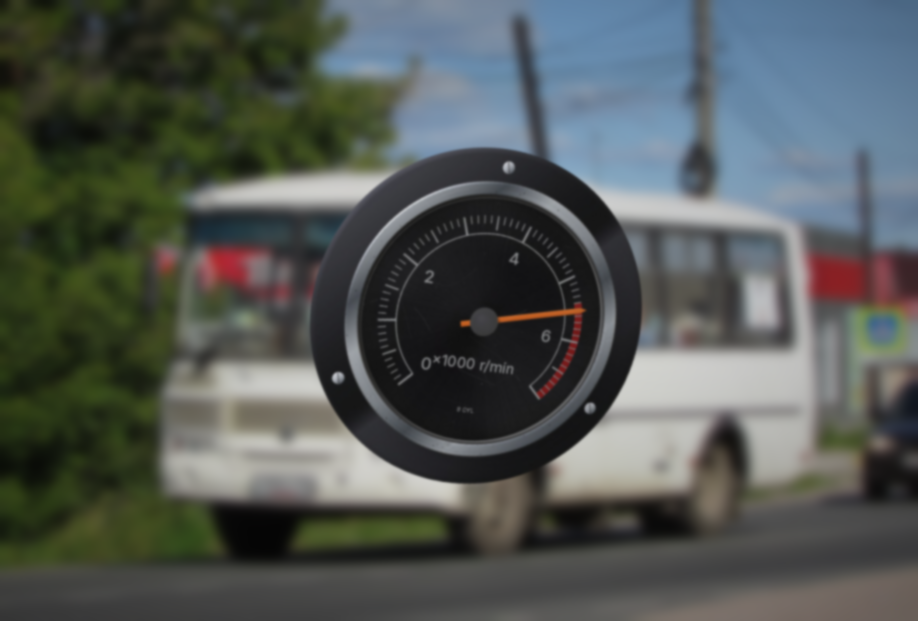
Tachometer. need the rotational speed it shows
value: 5500 rpm
